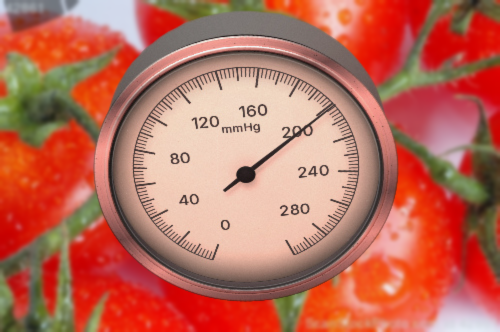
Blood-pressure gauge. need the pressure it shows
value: 200 mmHg
